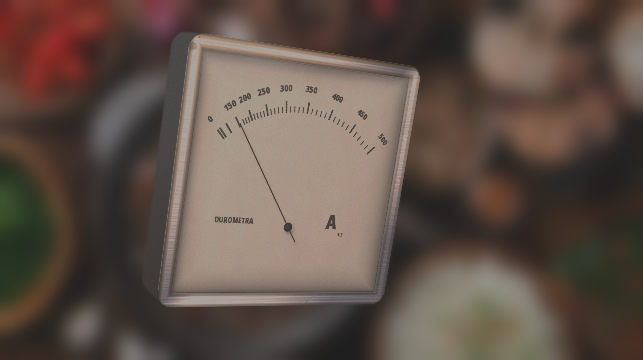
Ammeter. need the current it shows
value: 150 A
